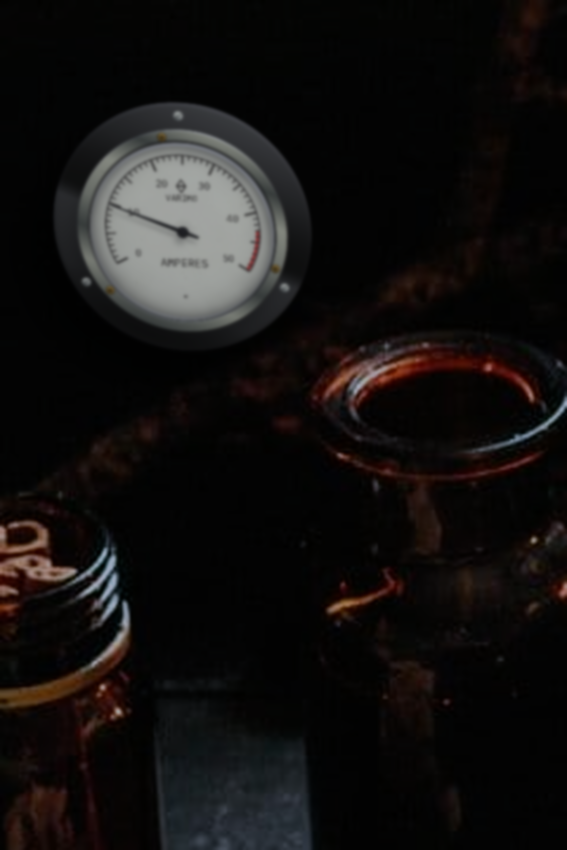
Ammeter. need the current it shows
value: 10 A
